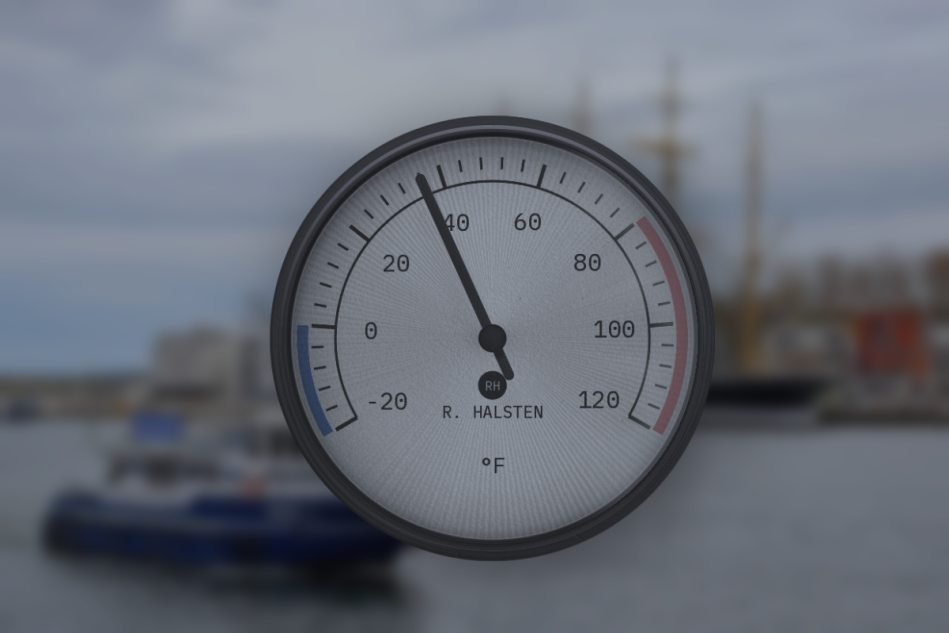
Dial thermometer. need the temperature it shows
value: 36 °F
